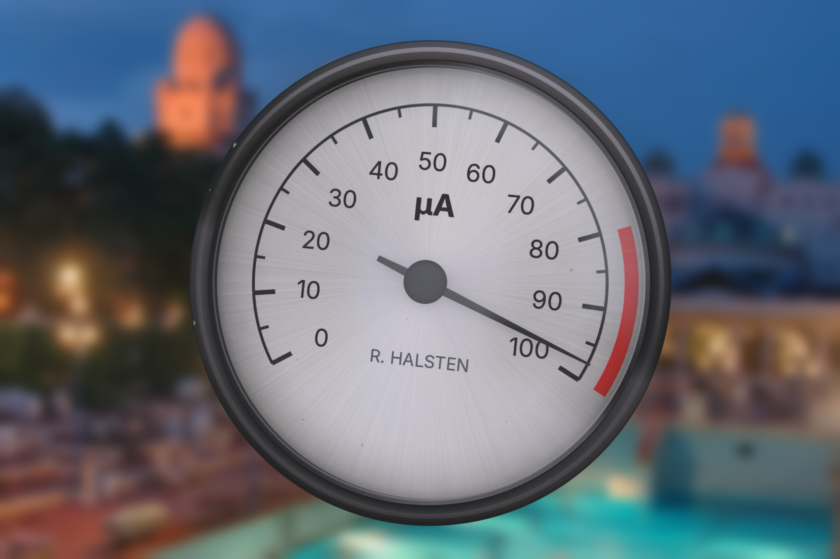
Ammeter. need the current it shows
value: 97.5 µA
